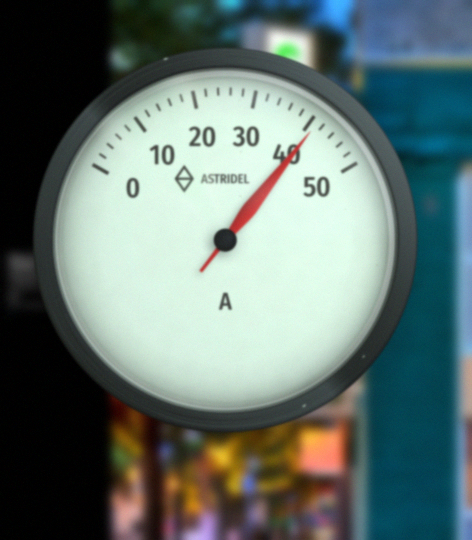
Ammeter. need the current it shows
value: 41 A
